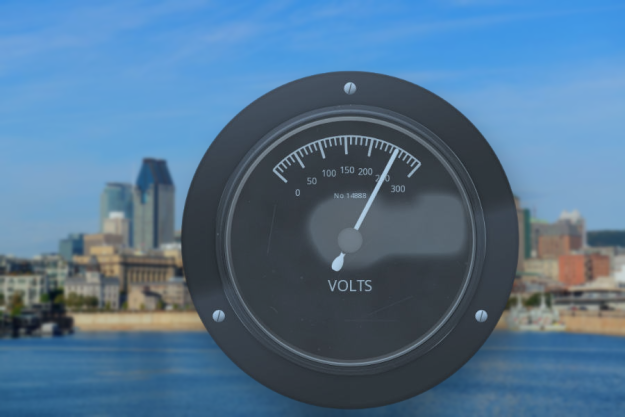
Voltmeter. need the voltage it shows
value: 250 V
